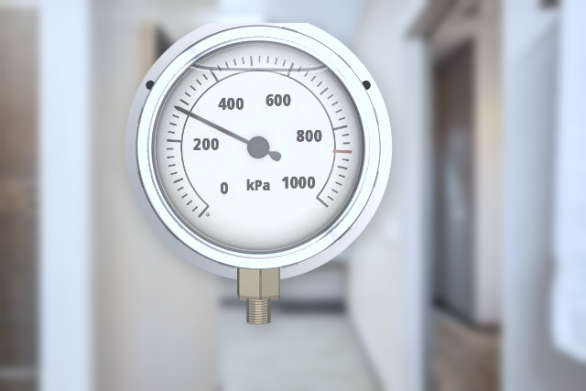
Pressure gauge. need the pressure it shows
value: 280 kPa
